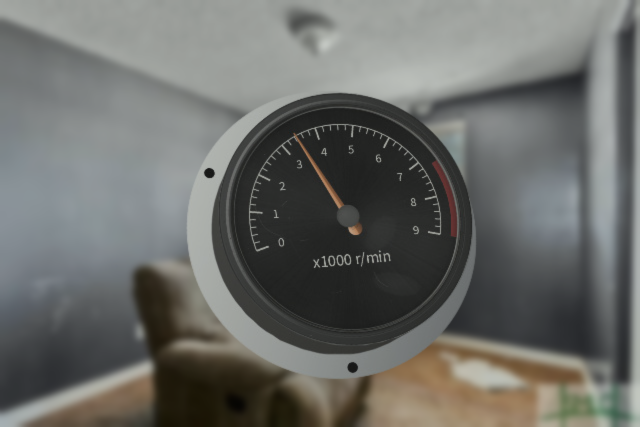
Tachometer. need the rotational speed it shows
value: 3400 rpm
